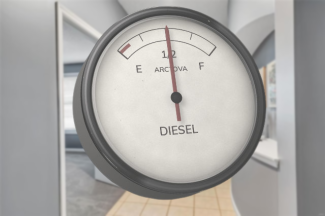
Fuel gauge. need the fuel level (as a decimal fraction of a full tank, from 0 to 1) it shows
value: 0.5
